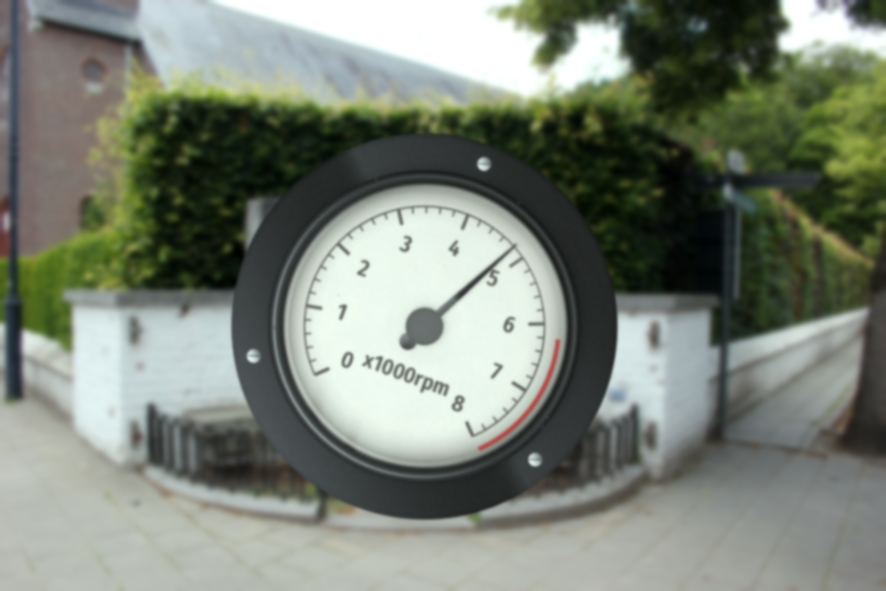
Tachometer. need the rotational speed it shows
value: 4800 rpm
